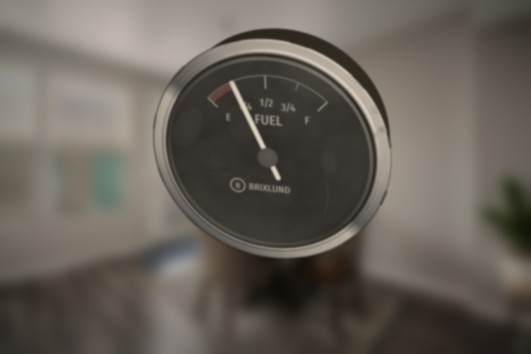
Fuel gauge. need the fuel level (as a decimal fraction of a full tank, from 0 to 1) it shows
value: 0.25
